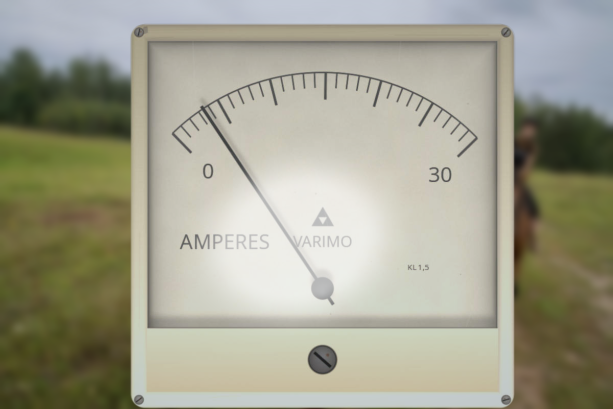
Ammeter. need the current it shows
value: 3.5 A
